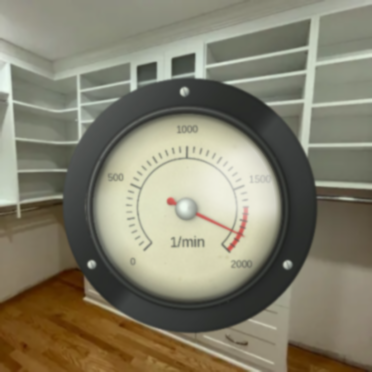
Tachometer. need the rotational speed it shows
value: 1850 rpm
